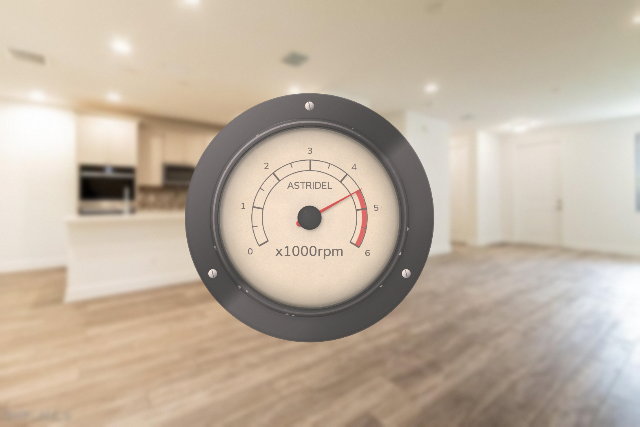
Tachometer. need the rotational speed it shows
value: 4500 rpm
